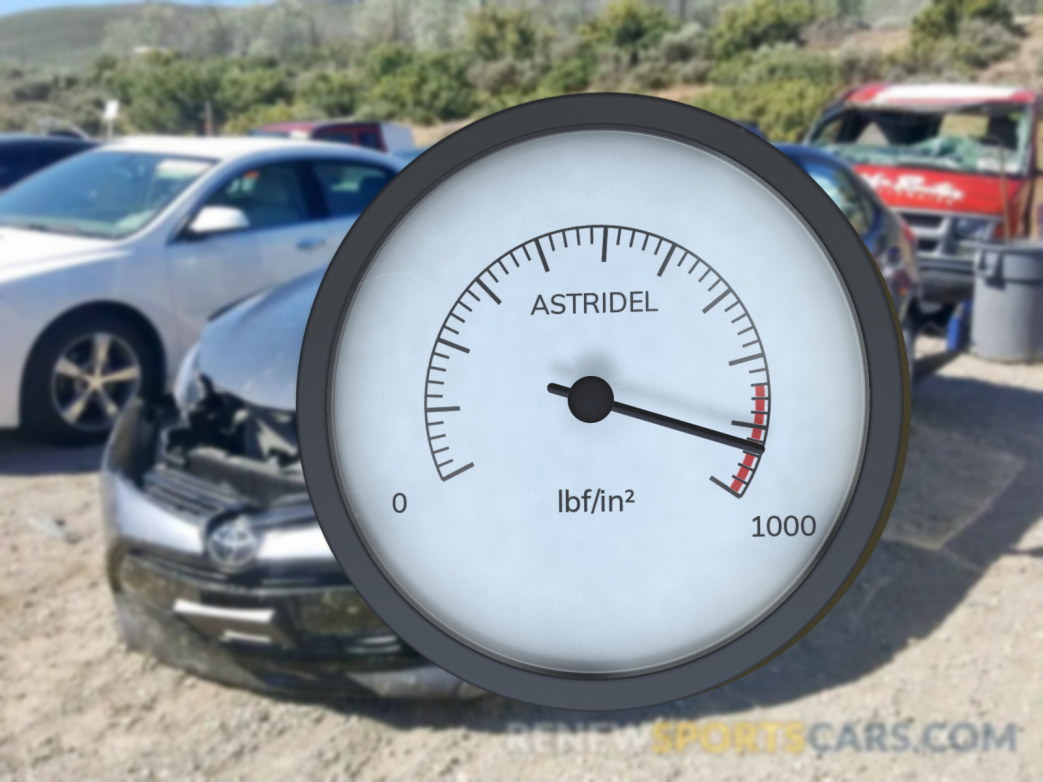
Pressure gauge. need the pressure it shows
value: 930 psi
